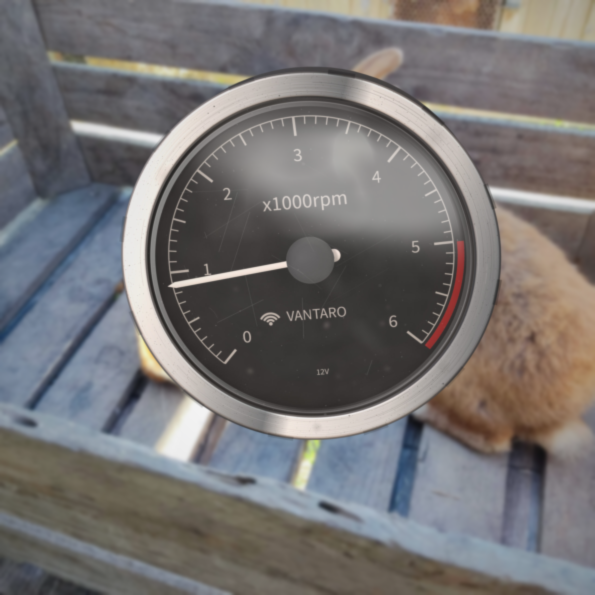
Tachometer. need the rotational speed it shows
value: 900 rpm
